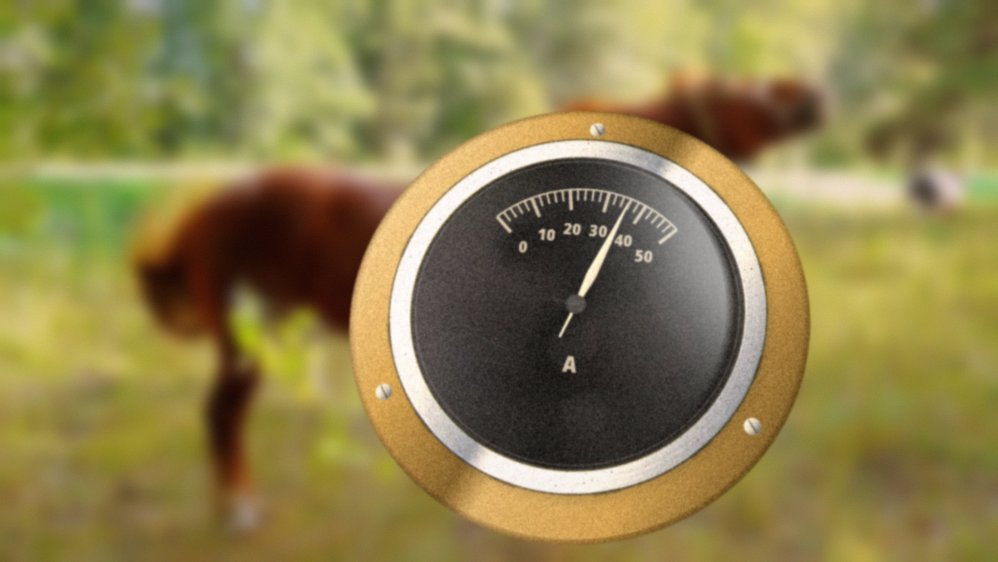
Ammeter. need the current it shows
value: 36 A
